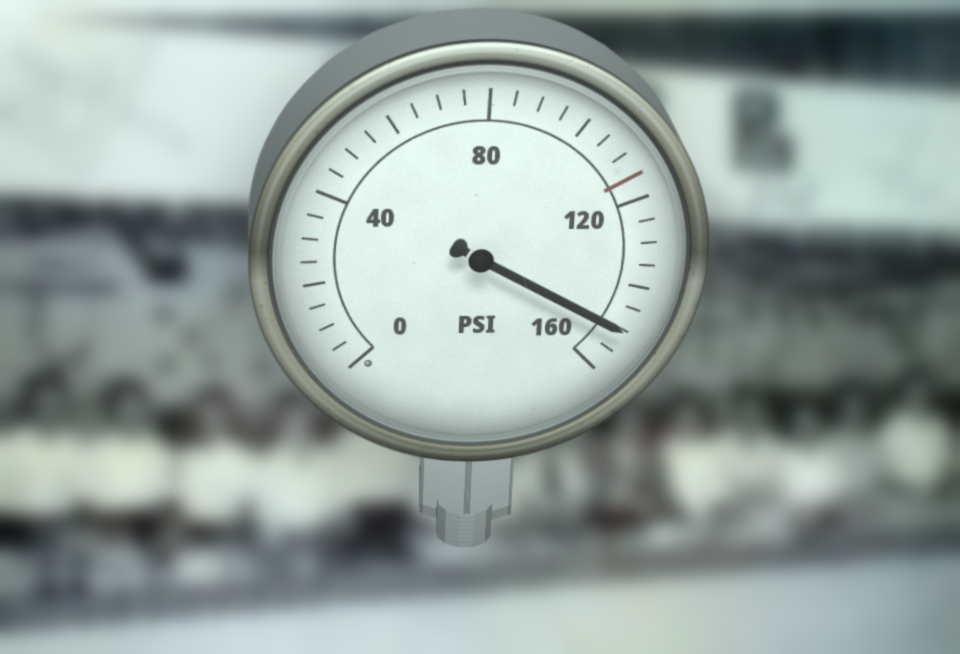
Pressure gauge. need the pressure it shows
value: 150 psi
